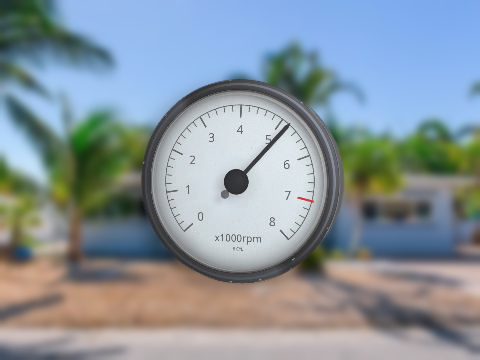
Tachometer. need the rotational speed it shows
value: 5200 rpm
